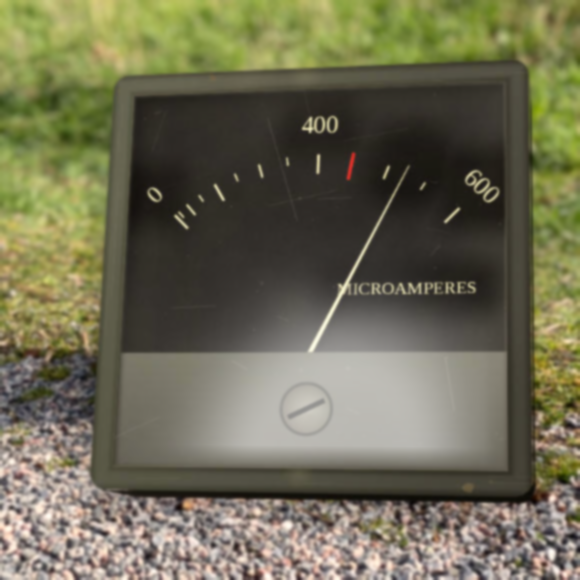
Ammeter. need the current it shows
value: 525 µA
